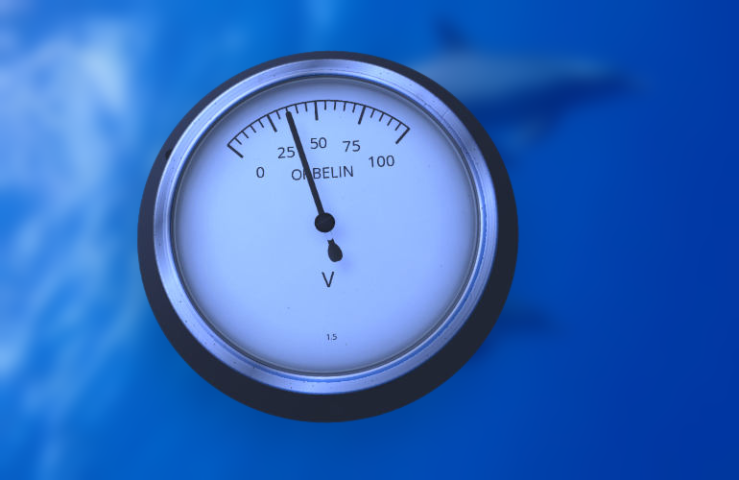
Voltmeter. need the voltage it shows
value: 35 V
